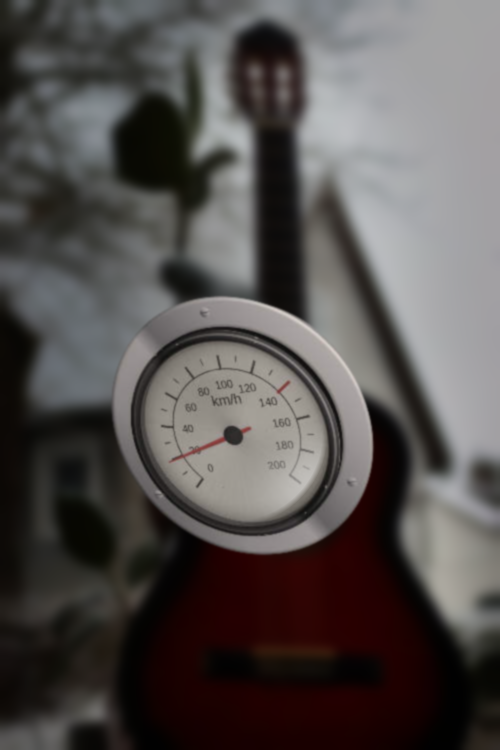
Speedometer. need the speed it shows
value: 20 km/h
